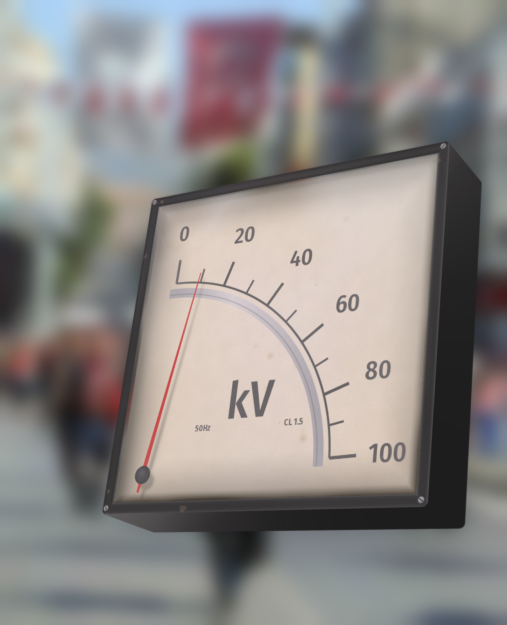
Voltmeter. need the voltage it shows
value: 10 kV
